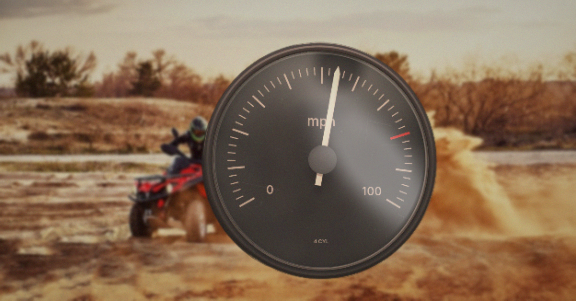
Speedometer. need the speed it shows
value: 54 mph
